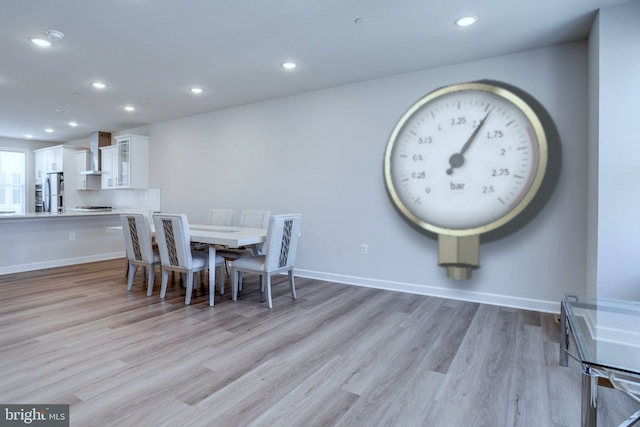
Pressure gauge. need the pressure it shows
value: 1.55 bar
